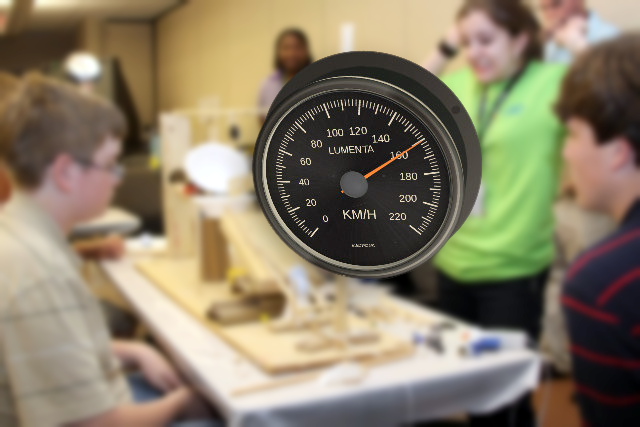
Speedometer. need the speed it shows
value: 160 km/h
